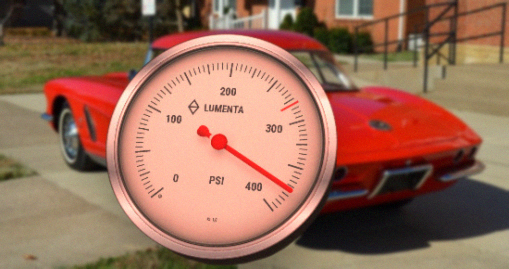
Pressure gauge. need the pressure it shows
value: 375 psi
